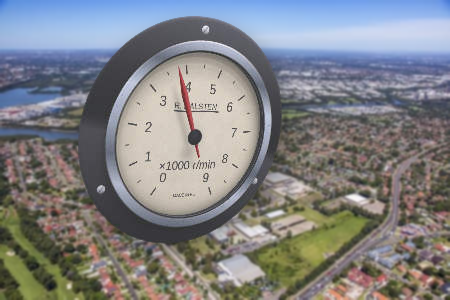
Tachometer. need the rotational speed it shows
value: 3750 rpm
